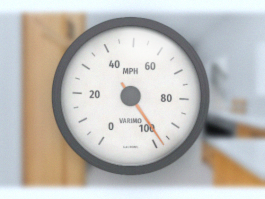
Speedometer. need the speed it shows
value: 97.5 mph
